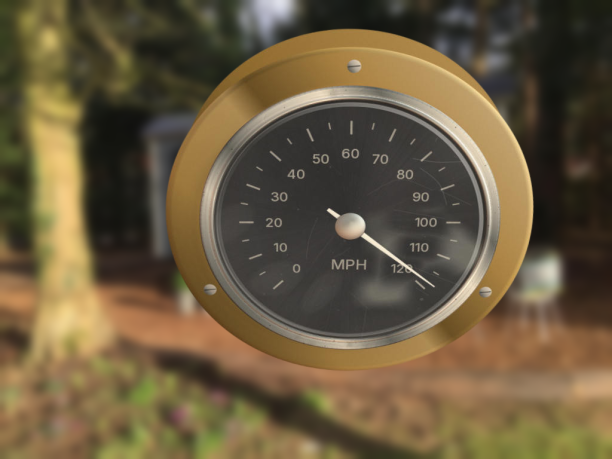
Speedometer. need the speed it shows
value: 117.5 mph
